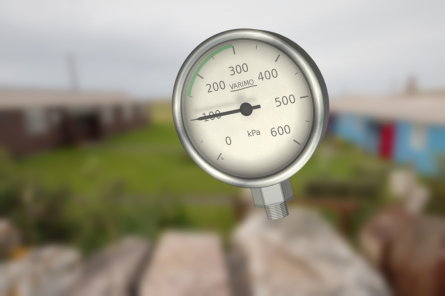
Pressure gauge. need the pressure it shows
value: 100 kPa
